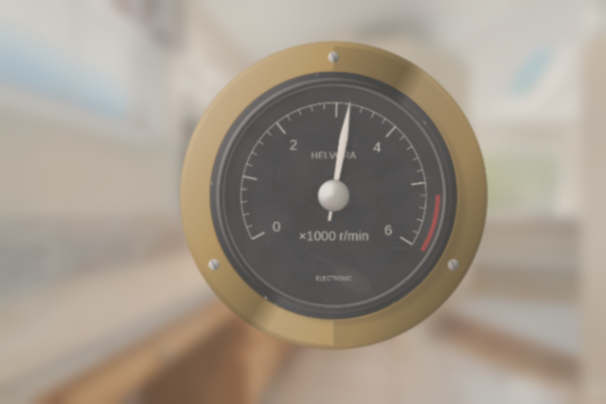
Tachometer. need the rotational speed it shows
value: 3200 rpm
